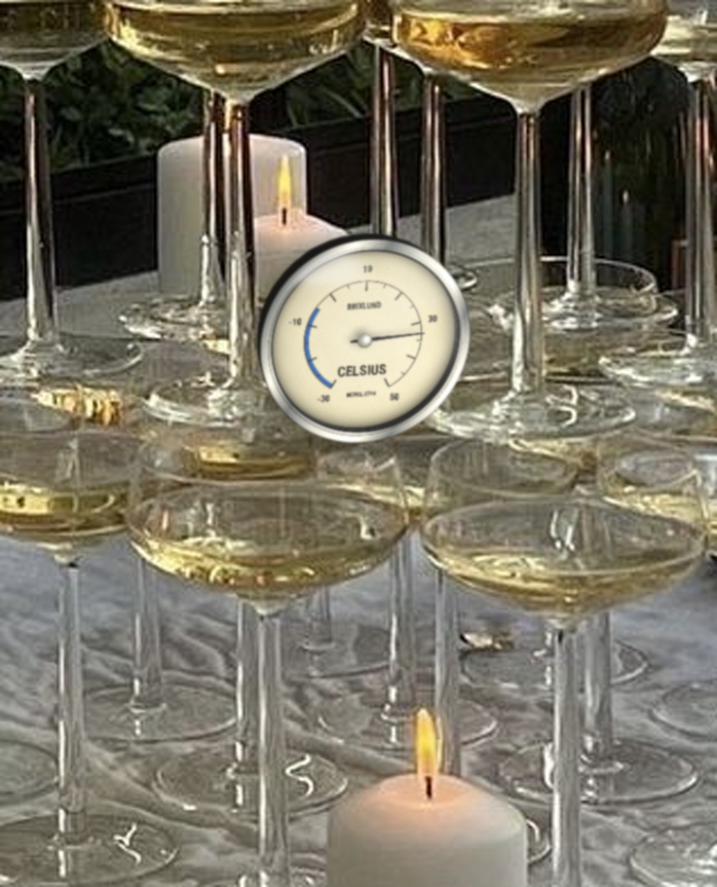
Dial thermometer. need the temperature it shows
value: 32.5 °C
